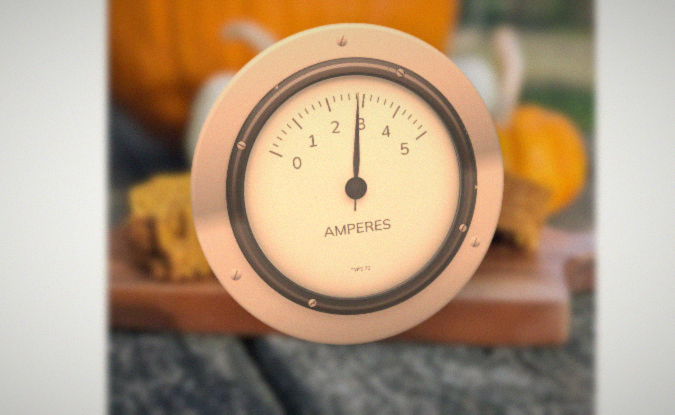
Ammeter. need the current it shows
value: 2.8 A
